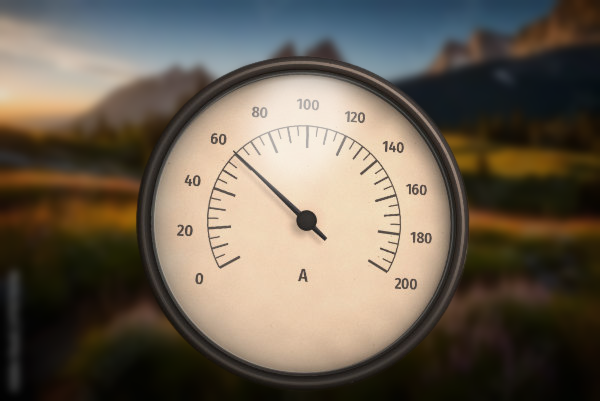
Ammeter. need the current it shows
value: 60 A
